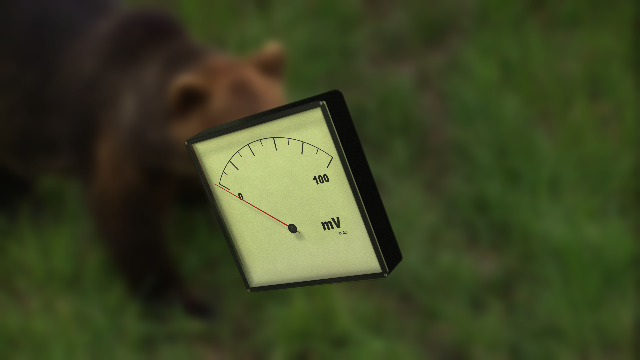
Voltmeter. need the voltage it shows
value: 0 mV
